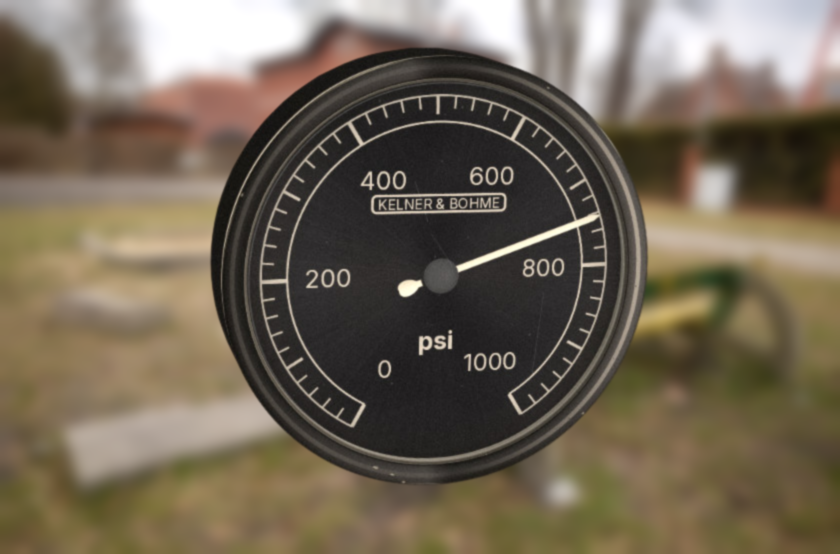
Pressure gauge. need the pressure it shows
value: 740 psi
